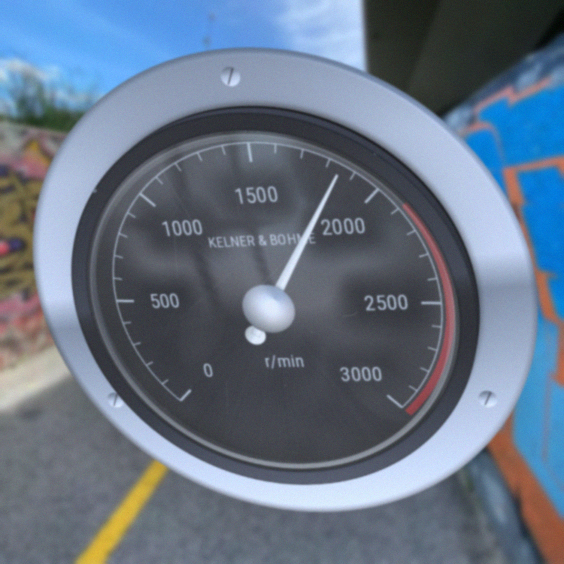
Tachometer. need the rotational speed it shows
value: 1850 rpm
